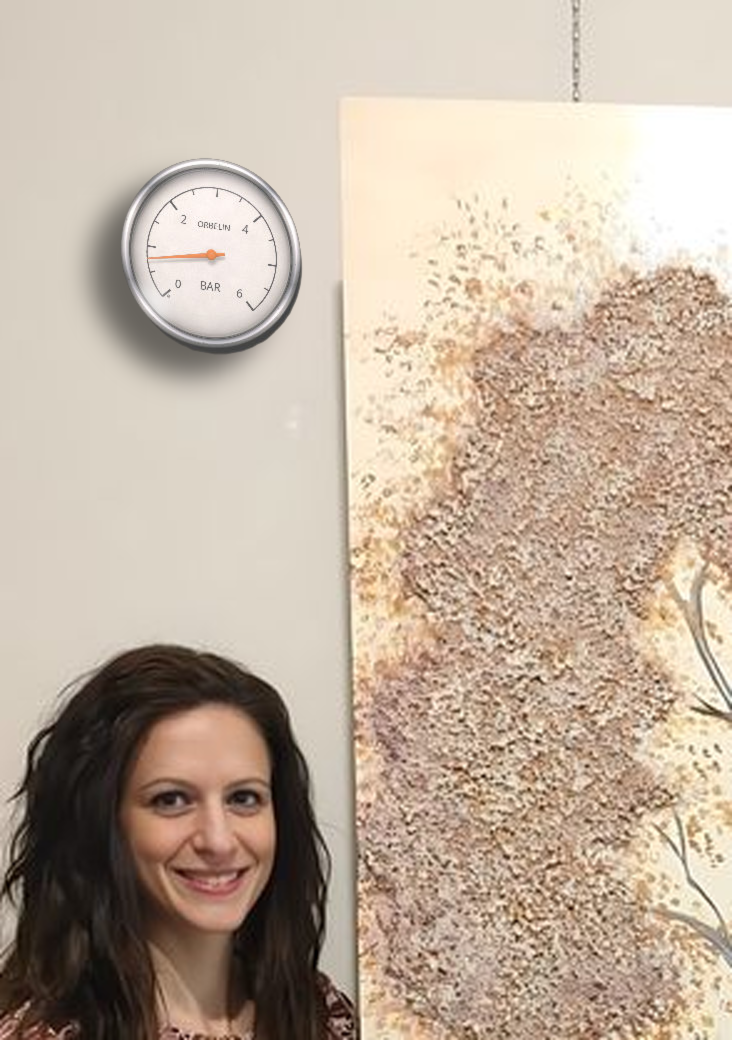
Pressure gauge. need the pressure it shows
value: 0.75 bar
